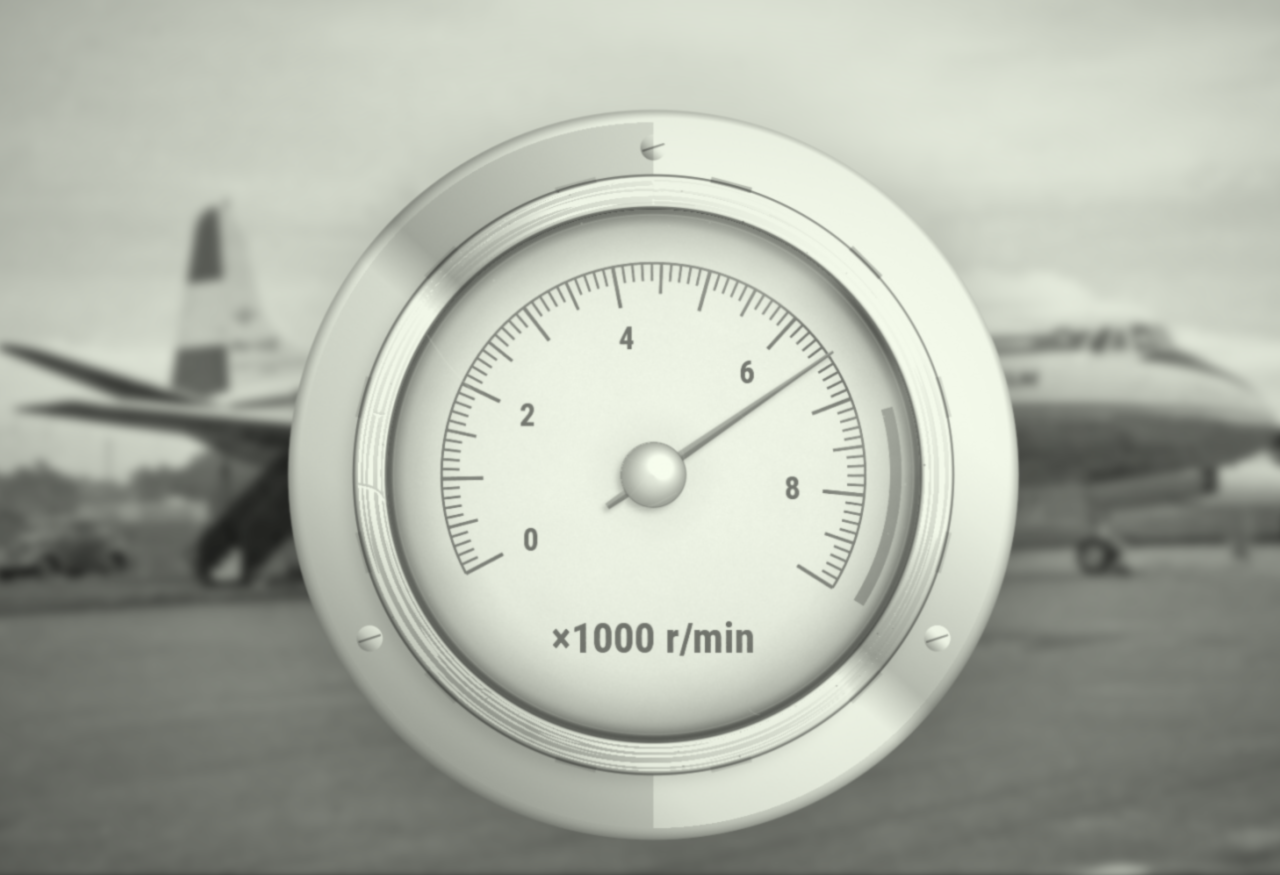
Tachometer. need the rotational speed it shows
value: 6500 rpm
